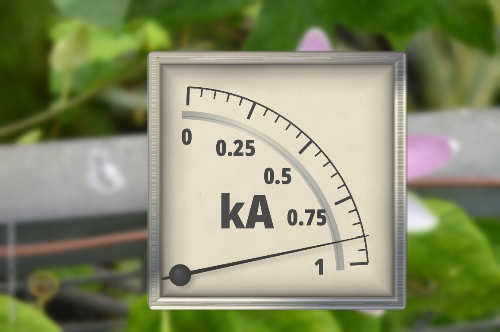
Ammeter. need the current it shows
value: 0.9 kA
